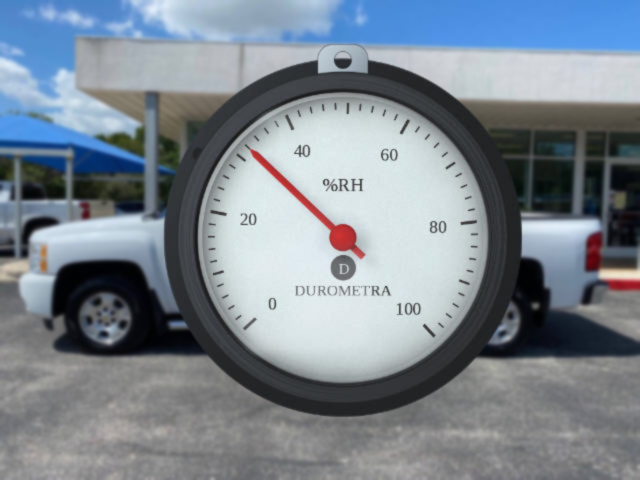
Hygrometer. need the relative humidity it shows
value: 32 %
